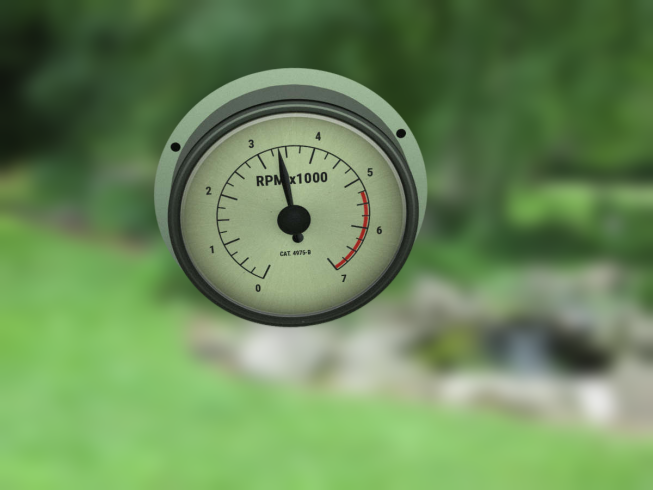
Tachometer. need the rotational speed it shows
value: 3375 rpm
